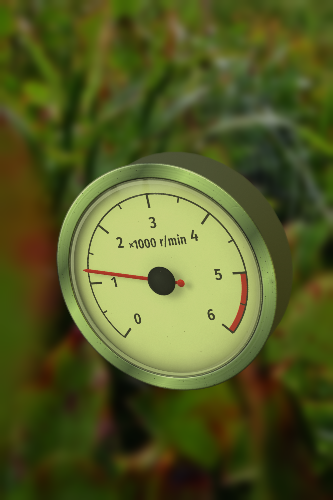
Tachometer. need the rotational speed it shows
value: 1250 rpm
